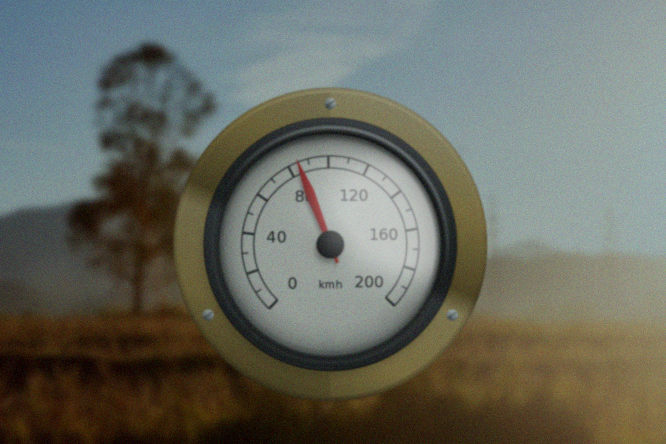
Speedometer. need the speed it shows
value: 85 km/h
